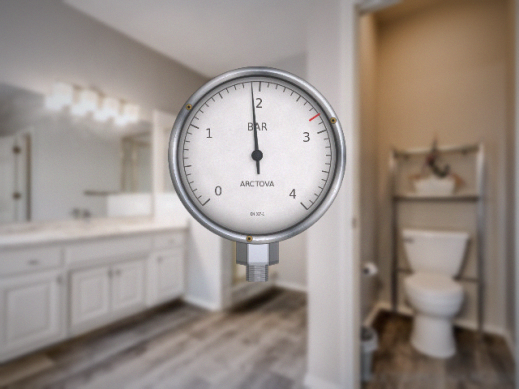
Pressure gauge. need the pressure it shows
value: 1.9 bar
